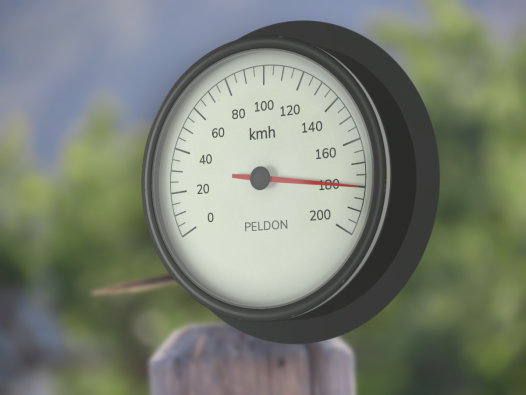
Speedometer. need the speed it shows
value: 180 km/h
